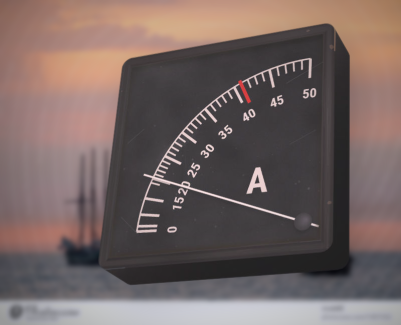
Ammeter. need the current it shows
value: 20 A
